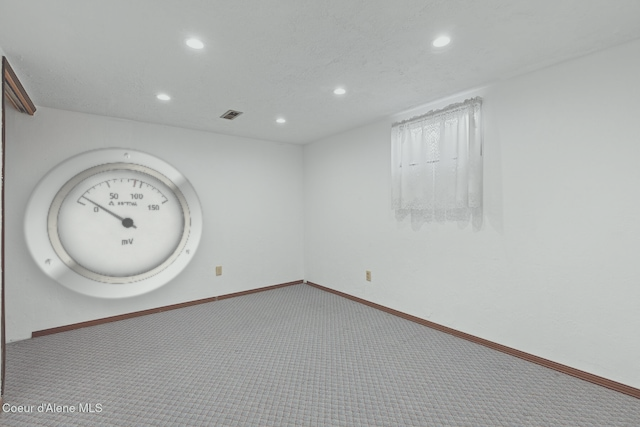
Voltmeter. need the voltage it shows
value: 10 mV
